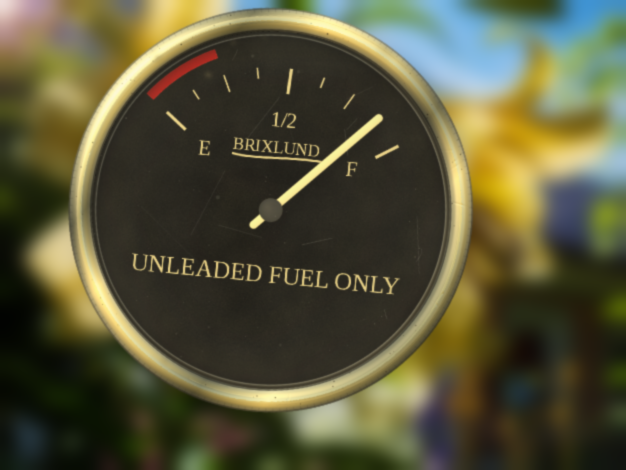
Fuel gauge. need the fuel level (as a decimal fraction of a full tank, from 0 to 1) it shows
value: 0.875
